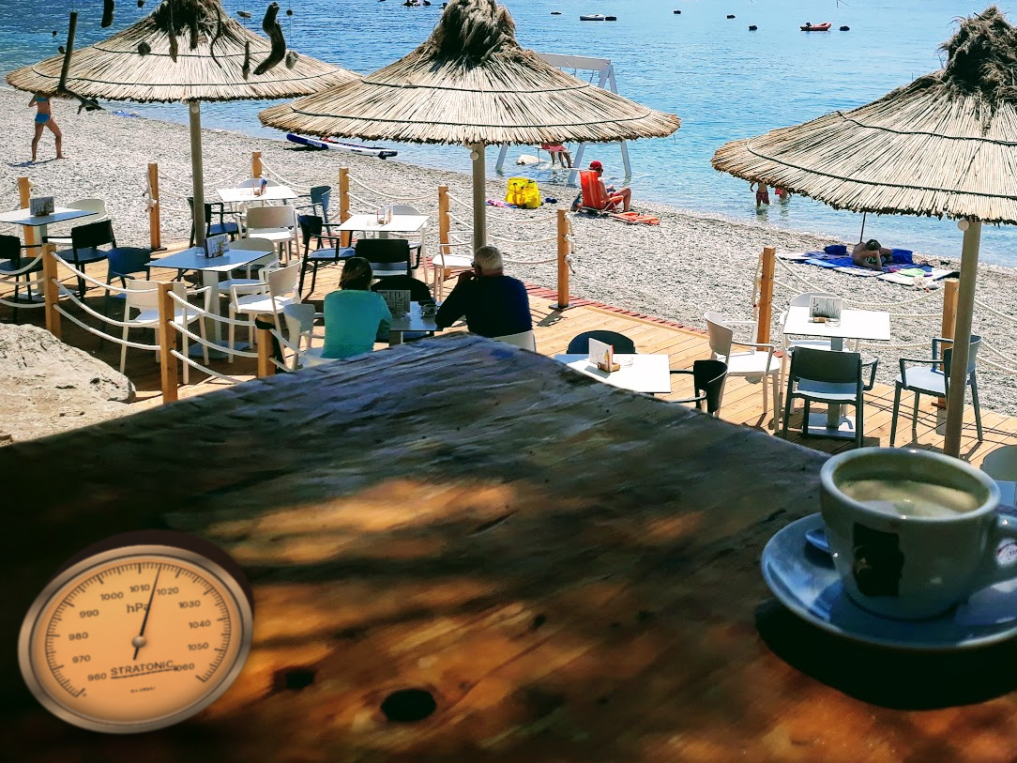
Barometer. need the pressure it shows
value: 1015 hPa
